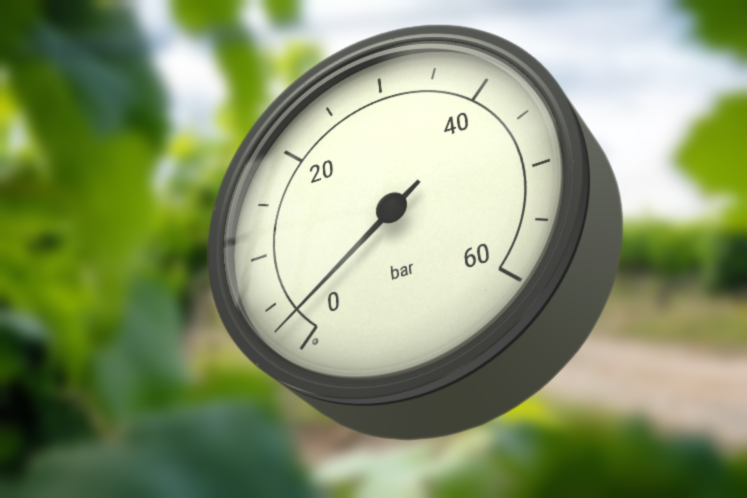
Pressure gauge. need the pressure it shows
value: 2.5 bar
